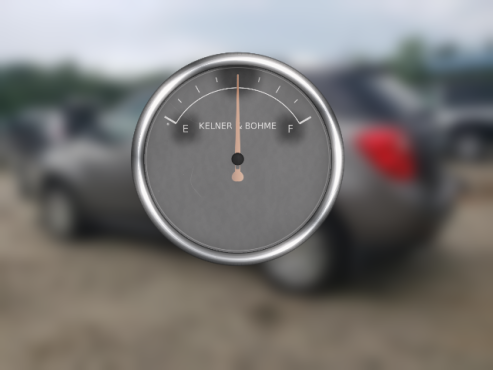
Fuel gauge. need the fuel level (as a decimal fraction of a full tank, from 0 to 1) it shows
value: 0.5
